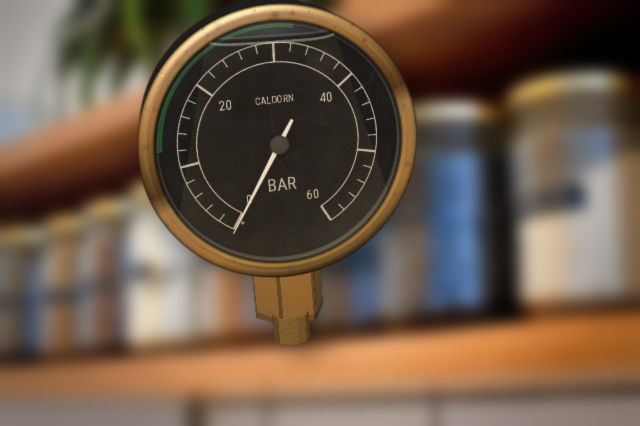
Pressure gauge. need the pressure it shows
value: 0 bar
